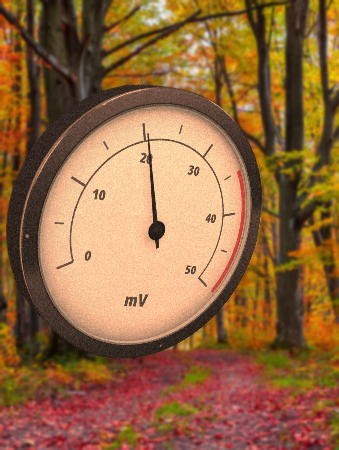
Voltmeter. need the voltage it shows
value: 20 mV
